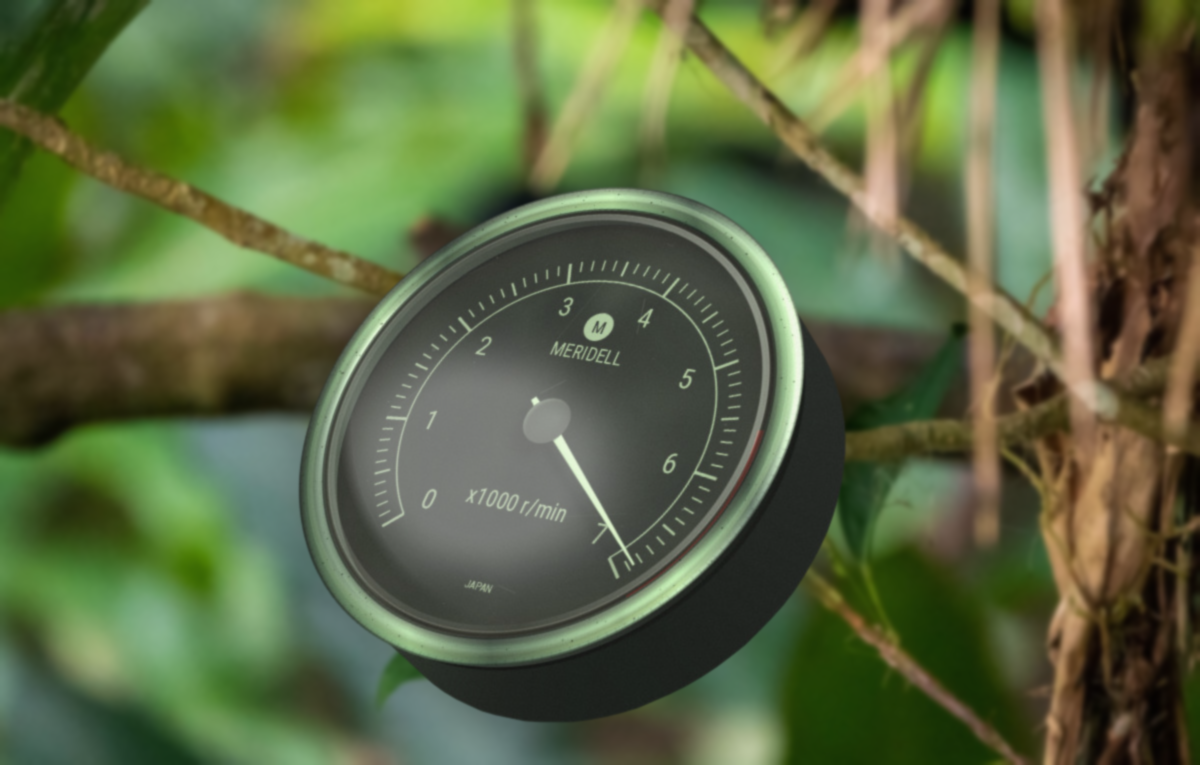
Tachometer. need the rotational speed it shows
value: 6850 rpm
